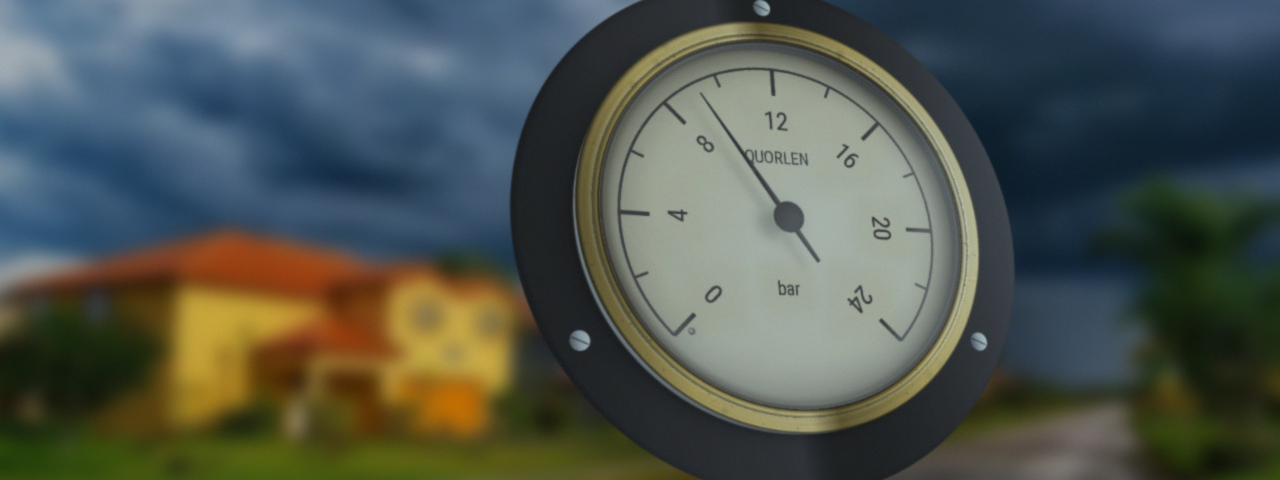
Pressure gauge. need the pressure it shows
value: 9 bar
